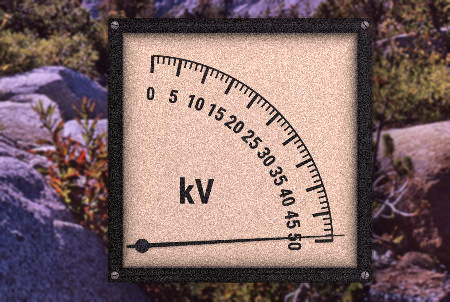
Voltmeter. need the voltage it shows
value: 49 kV
